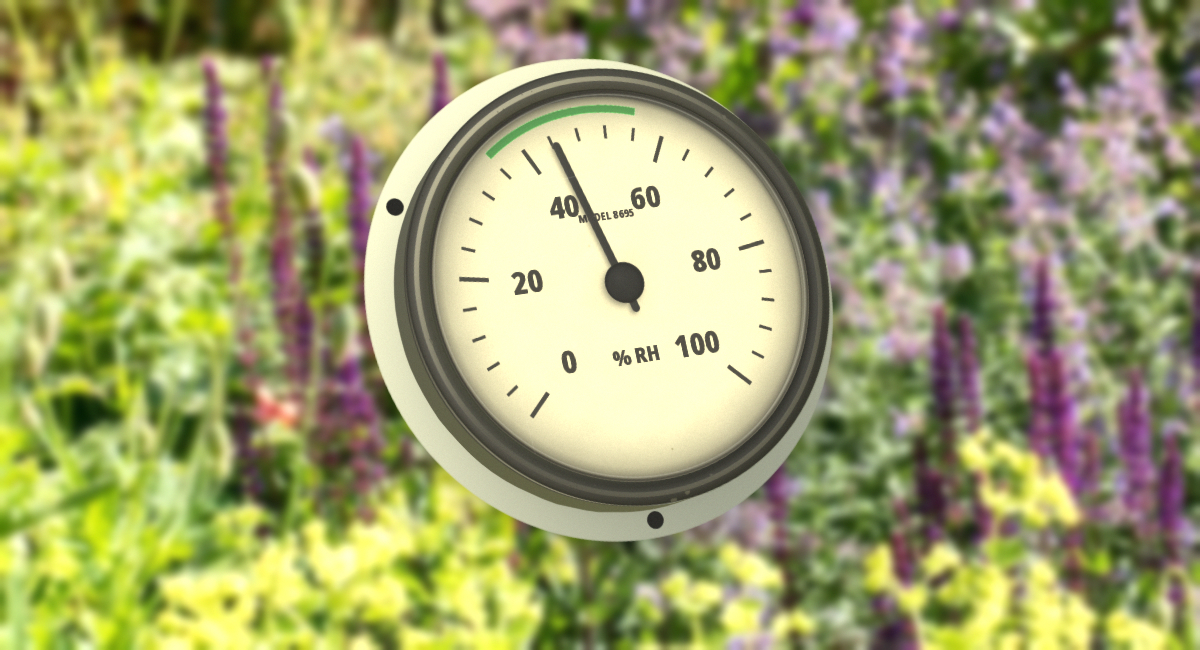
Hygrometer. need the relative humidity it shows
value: 44 %
